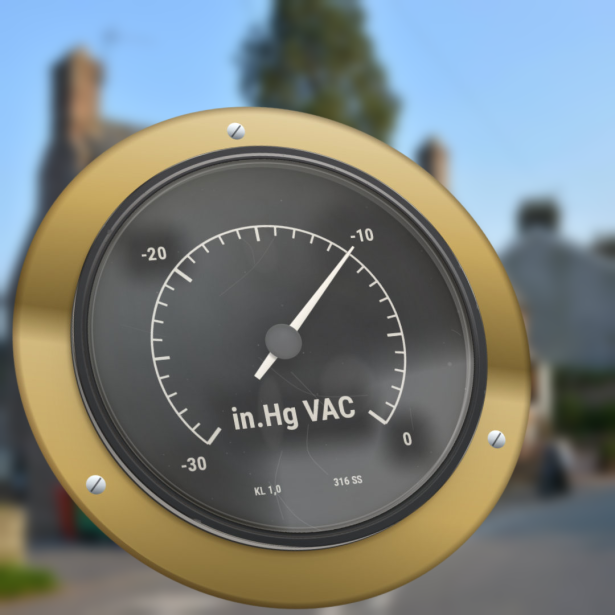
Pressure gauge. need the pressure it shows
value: -10 inHg
